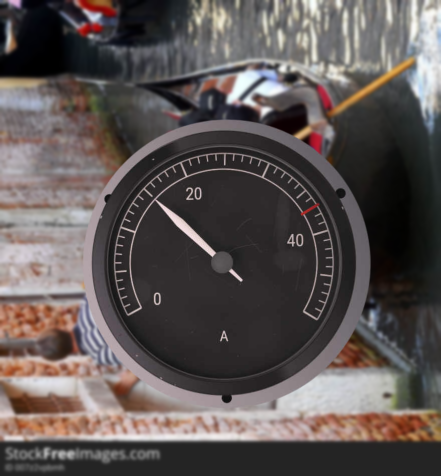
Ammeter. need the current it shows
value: 15 A
